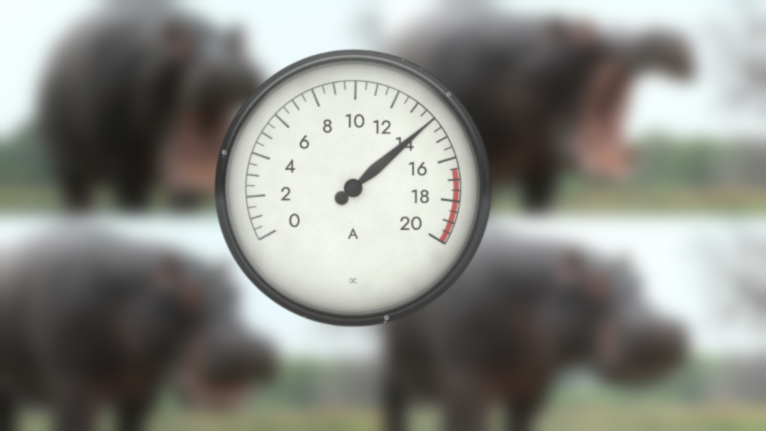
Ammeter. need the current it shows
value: 14 A
